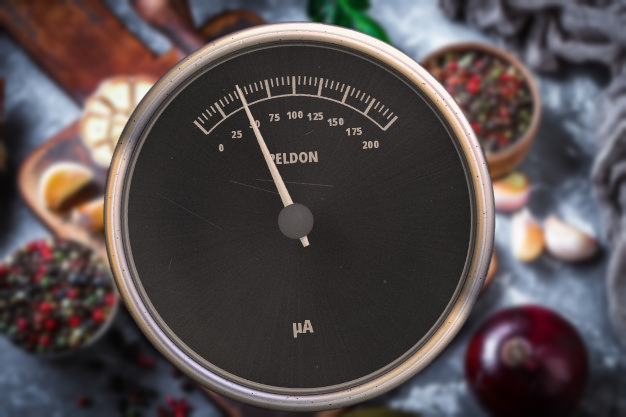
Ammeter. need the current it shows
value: 50 µA
